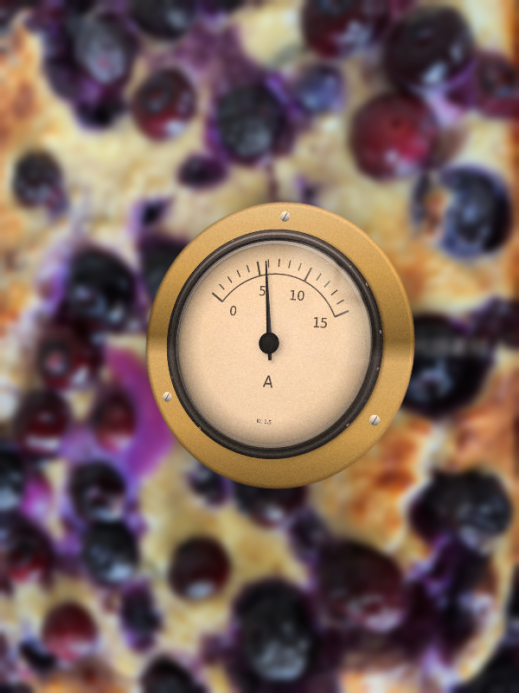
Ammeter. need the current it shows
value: 6 A
